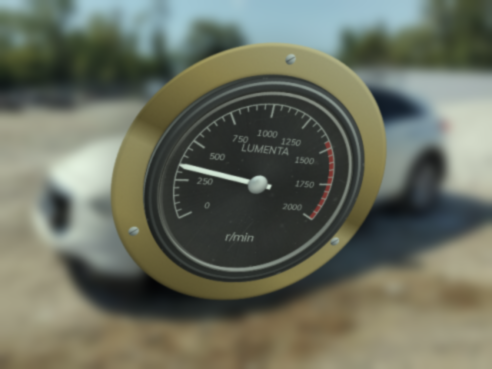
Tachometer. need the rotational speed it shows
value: 350 rpm
